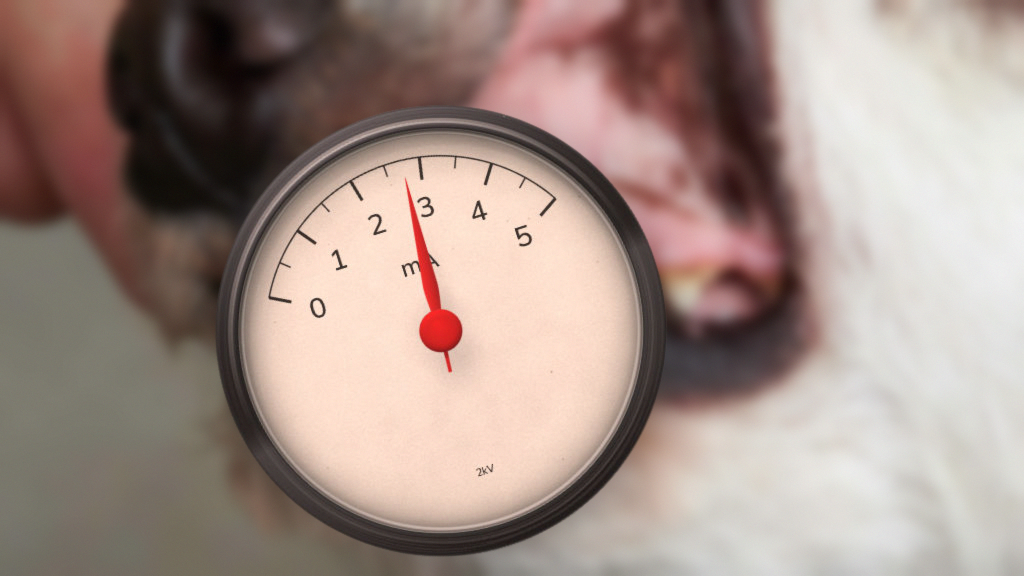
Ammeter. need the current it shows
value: 2.75 mA
